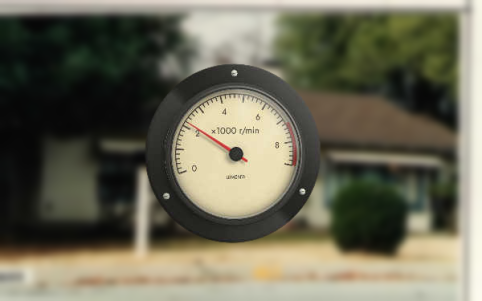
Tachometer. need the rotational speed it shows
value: 2200 rpm
